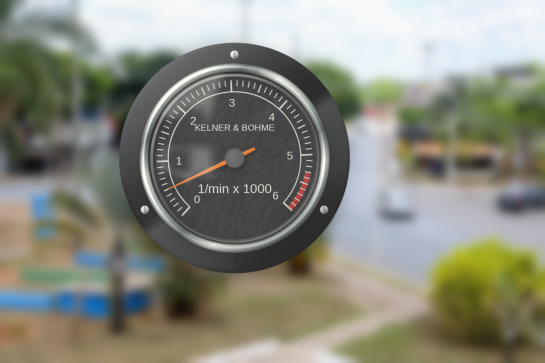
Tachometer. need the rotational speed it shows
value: 500 rpm
